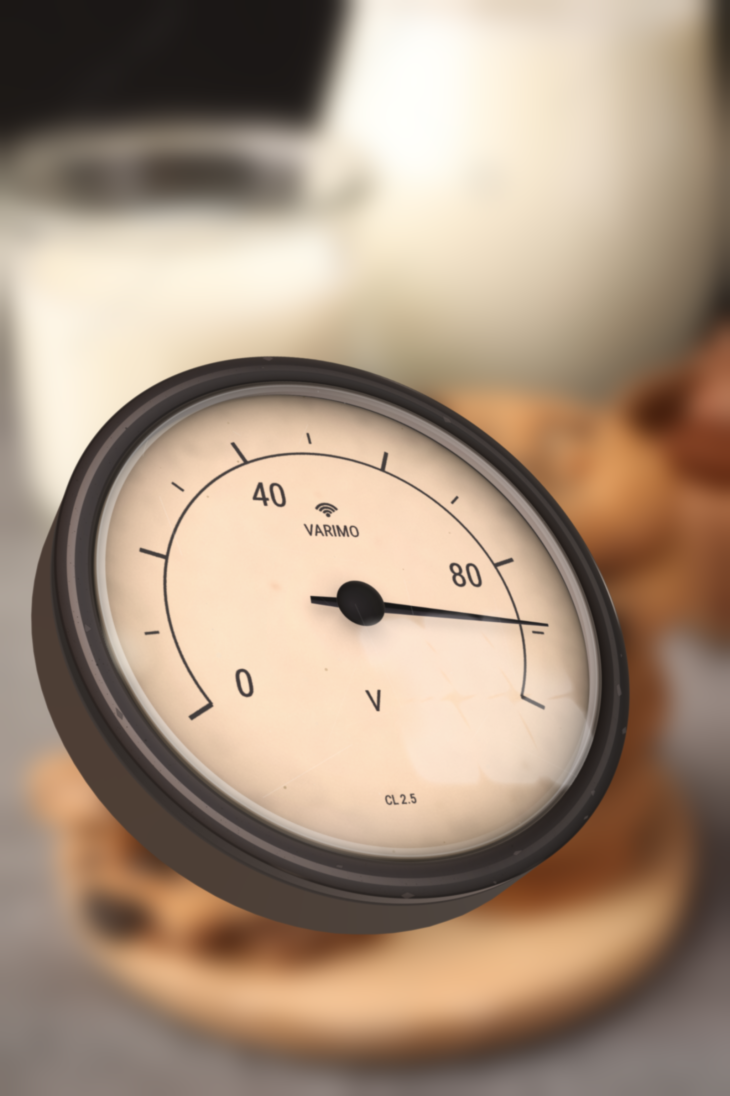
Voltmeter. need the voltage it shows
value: 90 V
